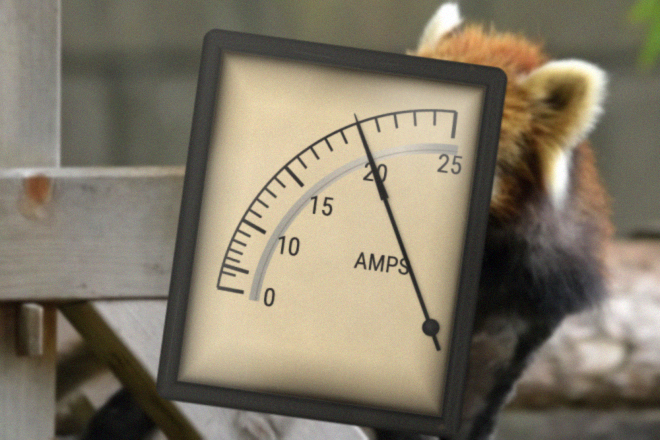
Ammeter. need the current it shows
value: 20 A
